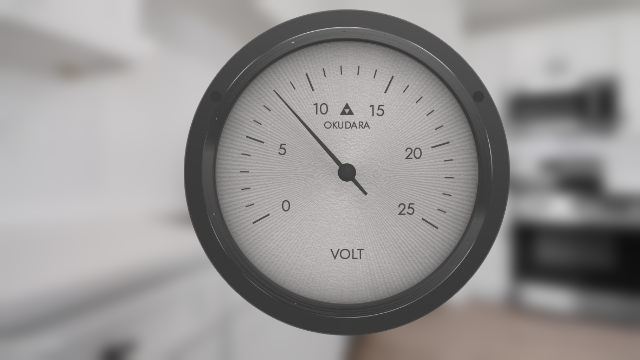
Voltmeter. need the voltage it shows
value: 8 V
